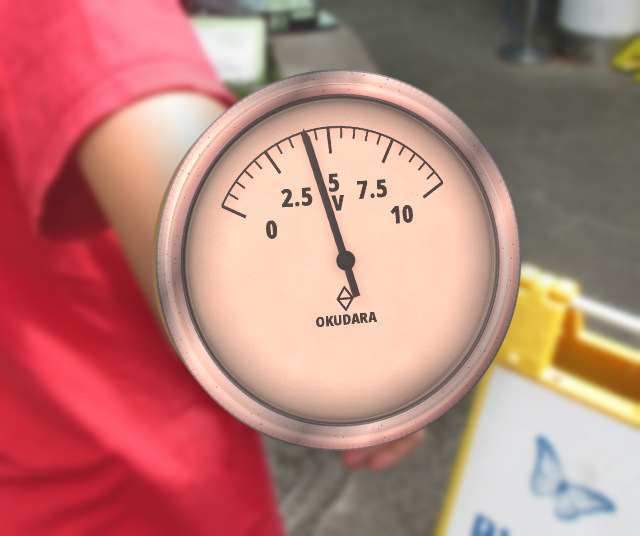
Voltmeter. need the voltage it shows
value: 4 V
